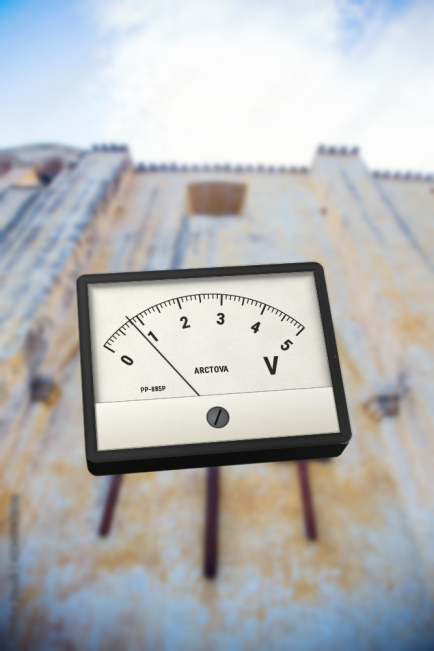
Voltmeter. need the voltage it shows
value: 0.8 V
